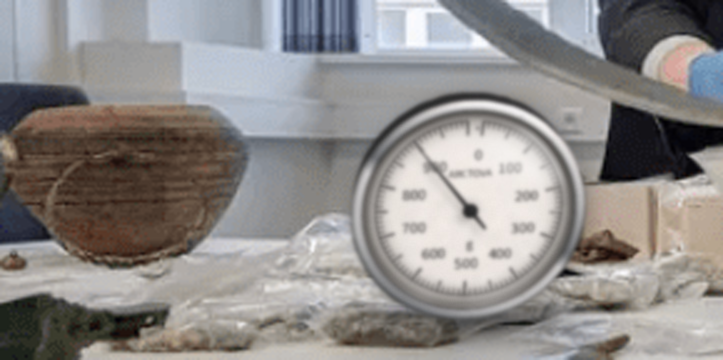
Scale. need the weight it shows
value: 900 g
